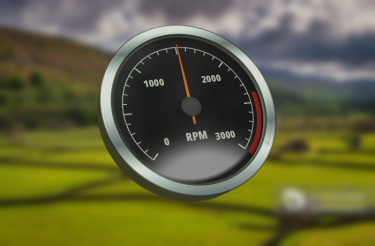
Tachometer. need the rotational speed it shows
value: 1500 rpm
